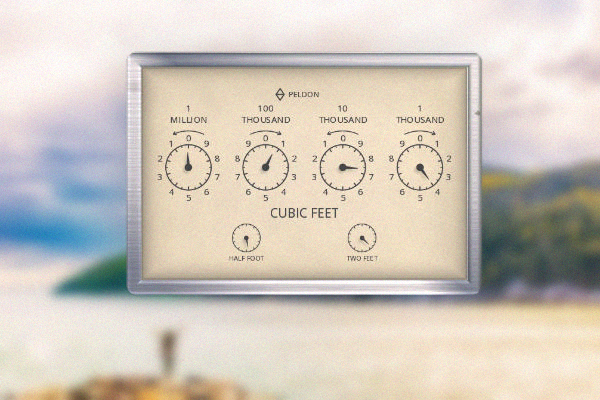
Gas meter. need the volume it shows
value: 7400 ft³
